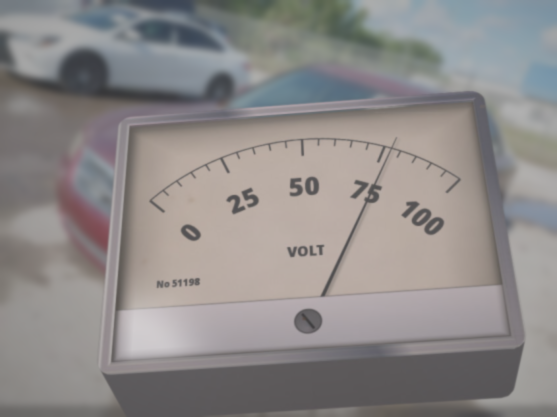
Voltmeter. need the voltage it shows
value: 77.5 V
